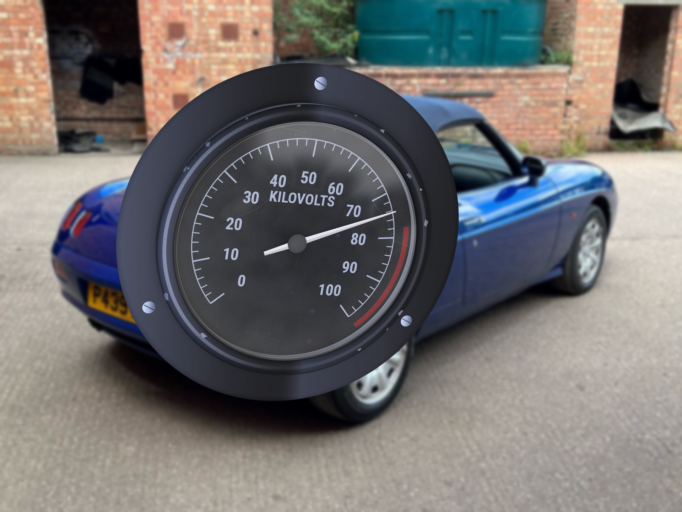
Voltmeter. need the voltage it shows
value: 74 kV
